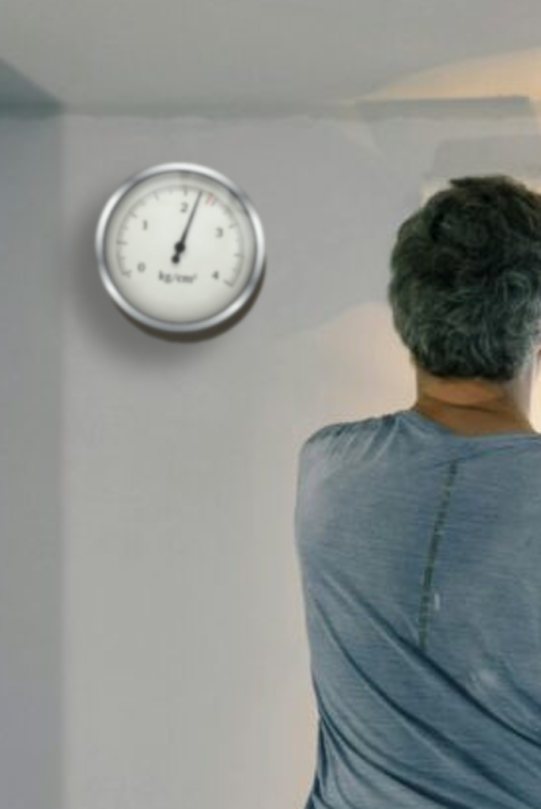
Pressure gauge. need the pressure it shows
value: 2.25 kg/cm²
